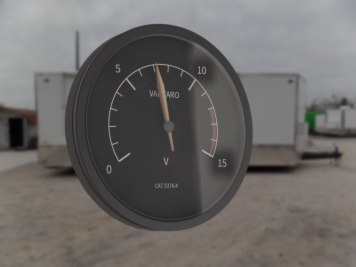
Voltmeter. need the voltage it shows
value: 7 V
